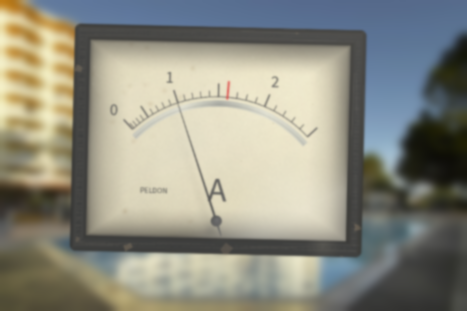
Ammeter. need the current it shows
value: 1 A
